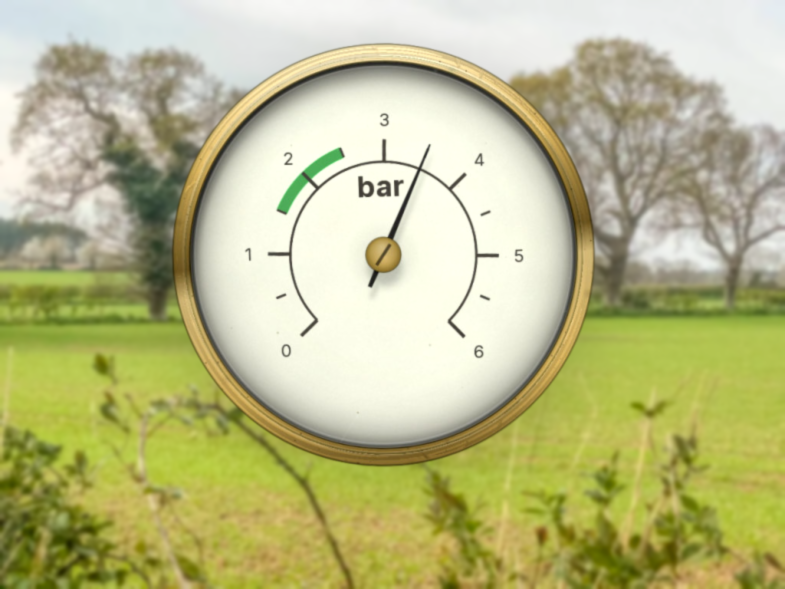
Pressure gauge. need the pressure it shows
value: 3.5 bar
